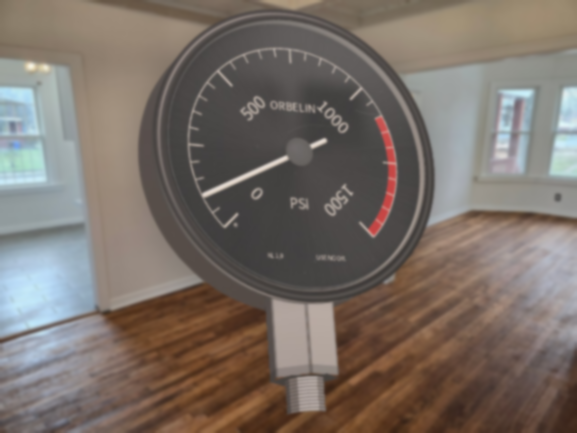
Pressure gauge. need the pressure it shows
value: 100 psi
